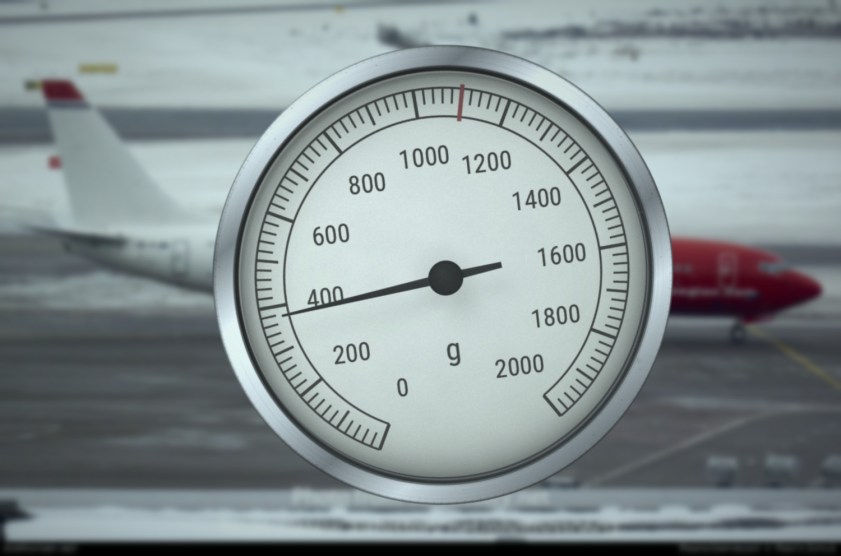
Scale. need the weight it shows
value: 380 g
